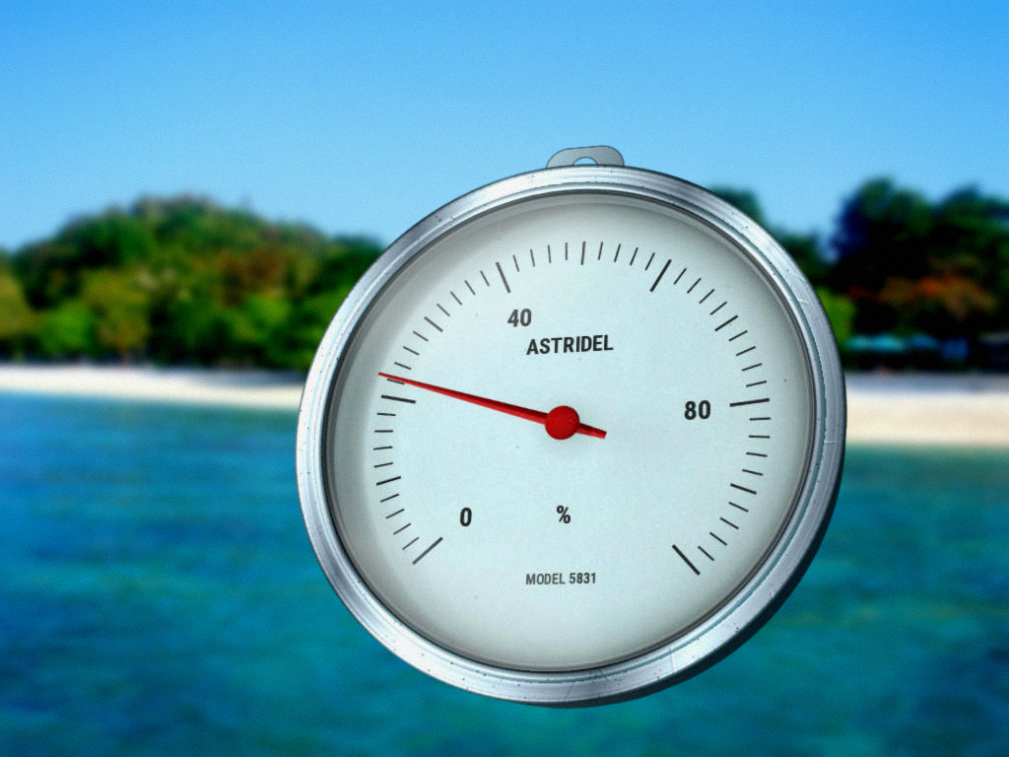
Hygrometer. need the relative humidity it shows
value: 22 %
